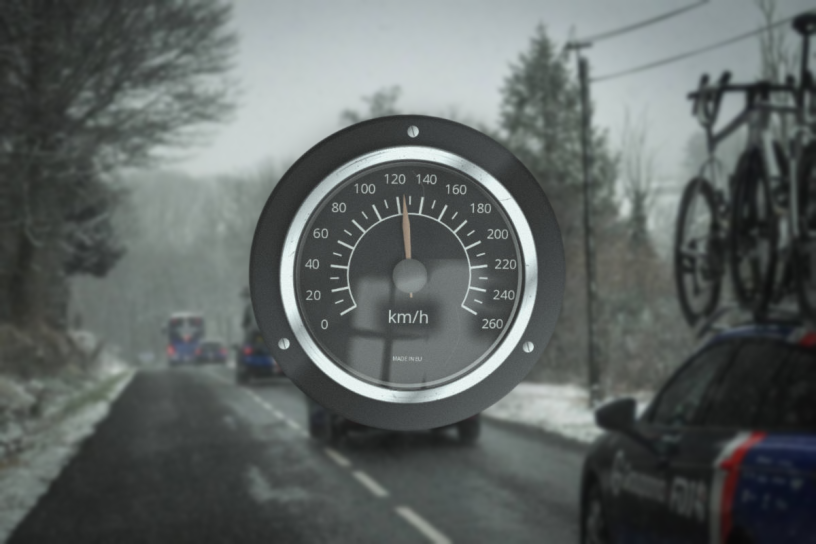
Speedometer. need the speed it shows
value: 125 km/h
